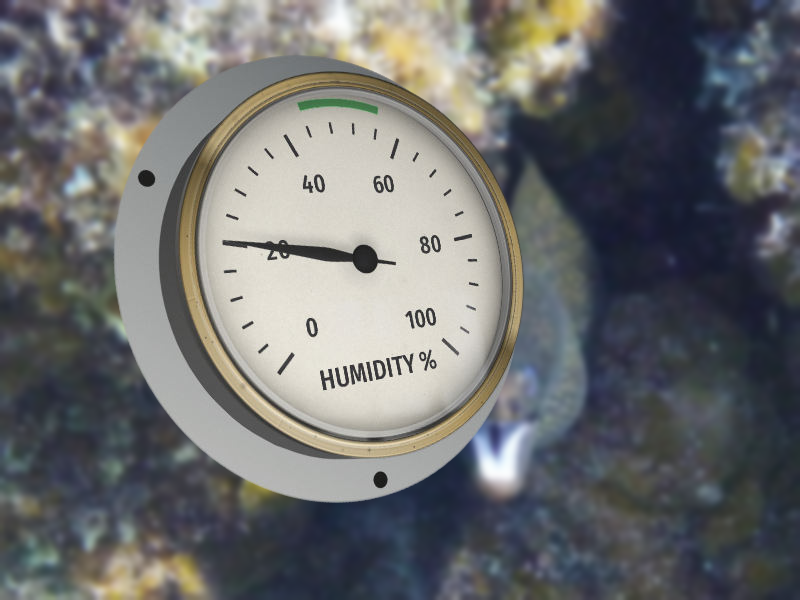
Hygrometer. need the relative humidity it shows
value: 20 %
